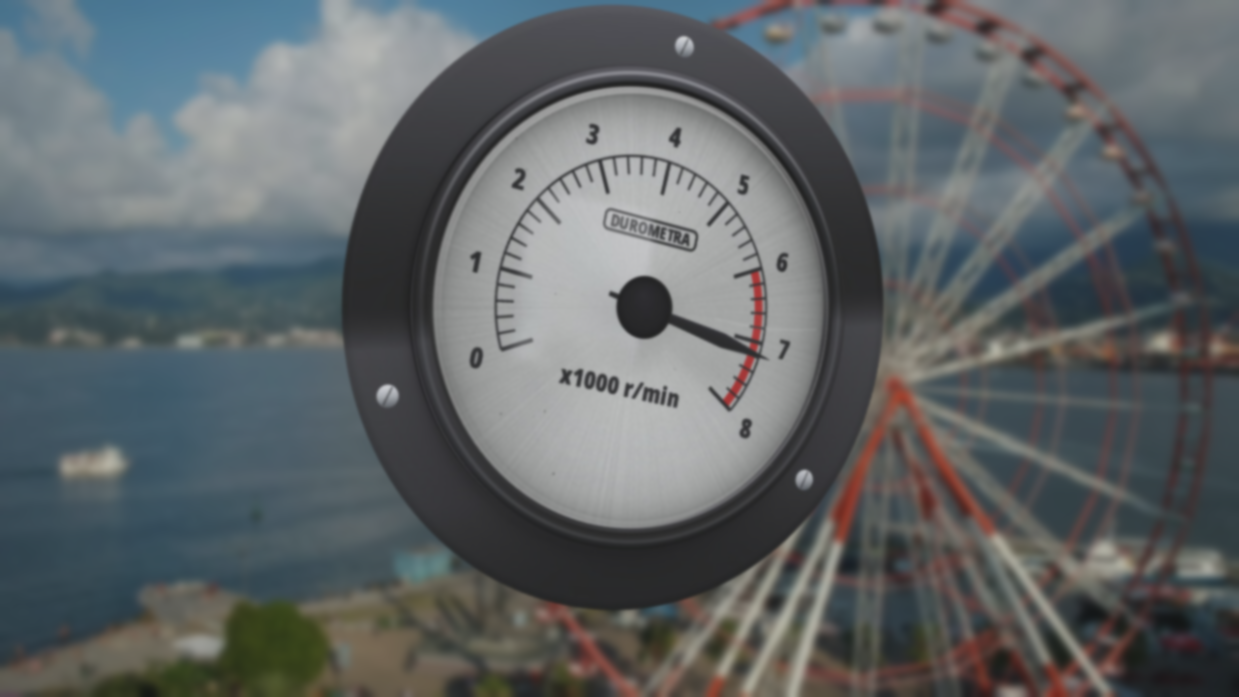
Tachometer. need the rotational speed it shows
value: 7200 rpm
